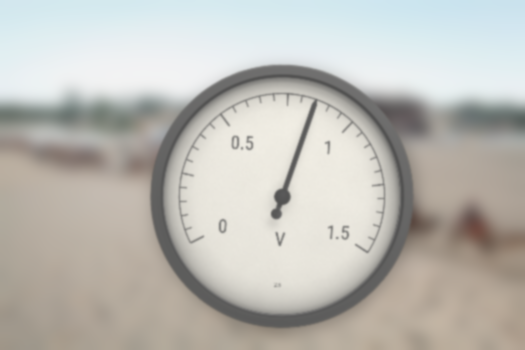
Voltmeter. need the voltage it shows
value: 0.85 V
